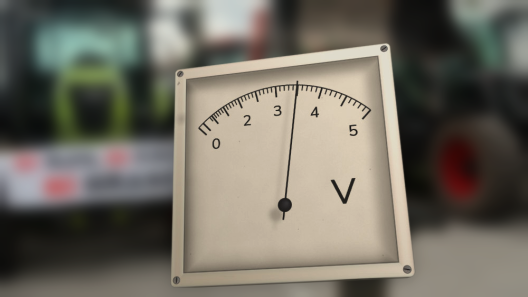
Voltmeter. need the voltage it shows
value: 3.5 V
